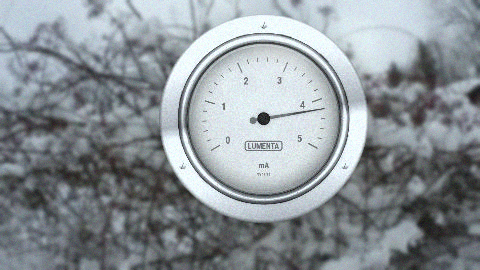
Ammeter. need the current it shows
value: 4.2 mA
